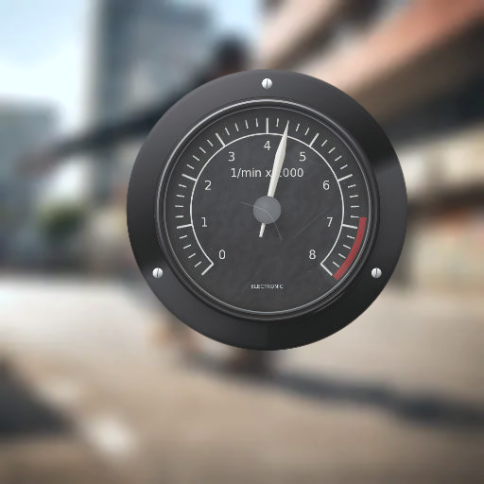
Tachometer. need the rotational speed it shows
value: 4400 rpm
